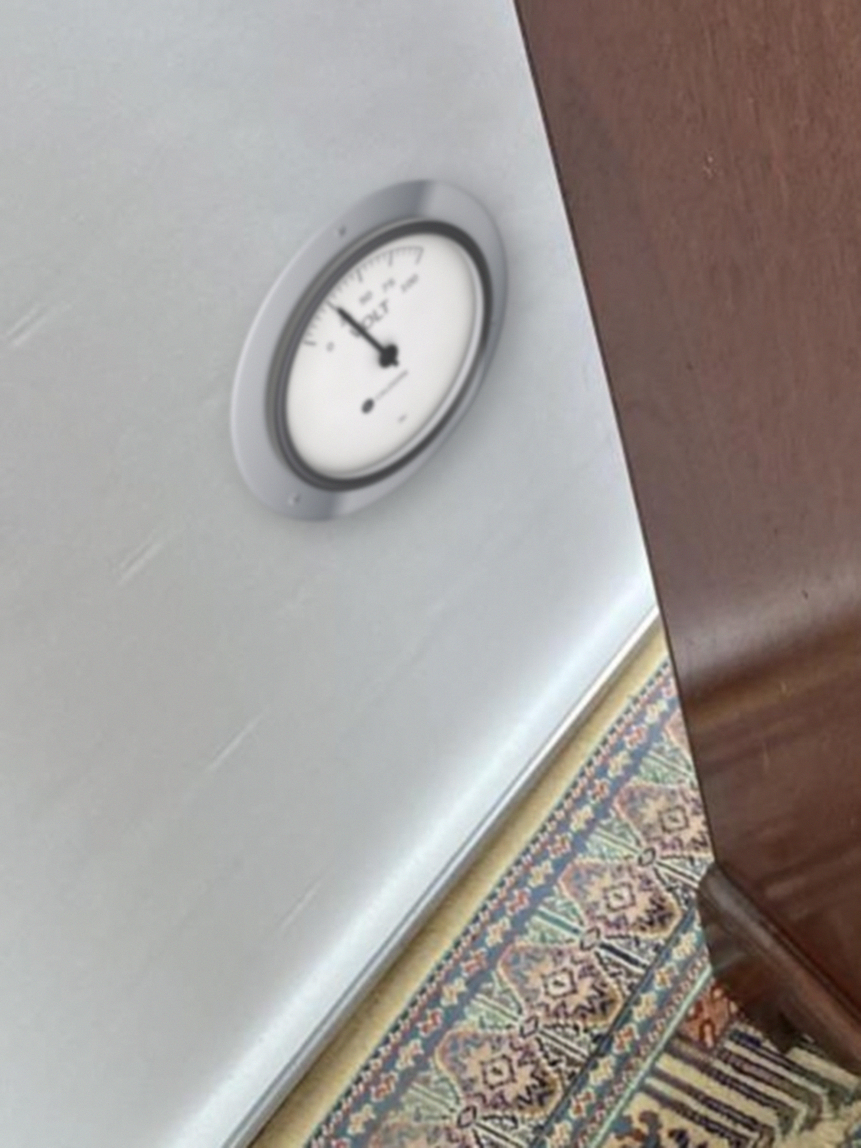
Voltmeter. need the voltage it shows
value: 25 V
